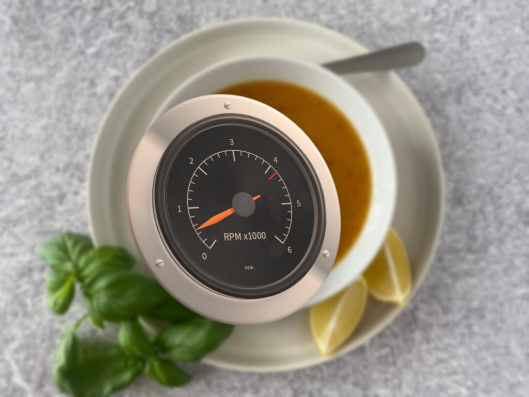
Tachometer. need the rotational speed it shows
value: 500 rpm
